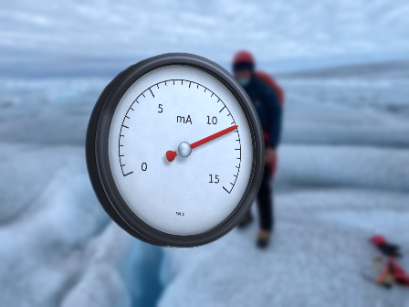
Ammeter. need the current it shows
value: 11.25 mA
